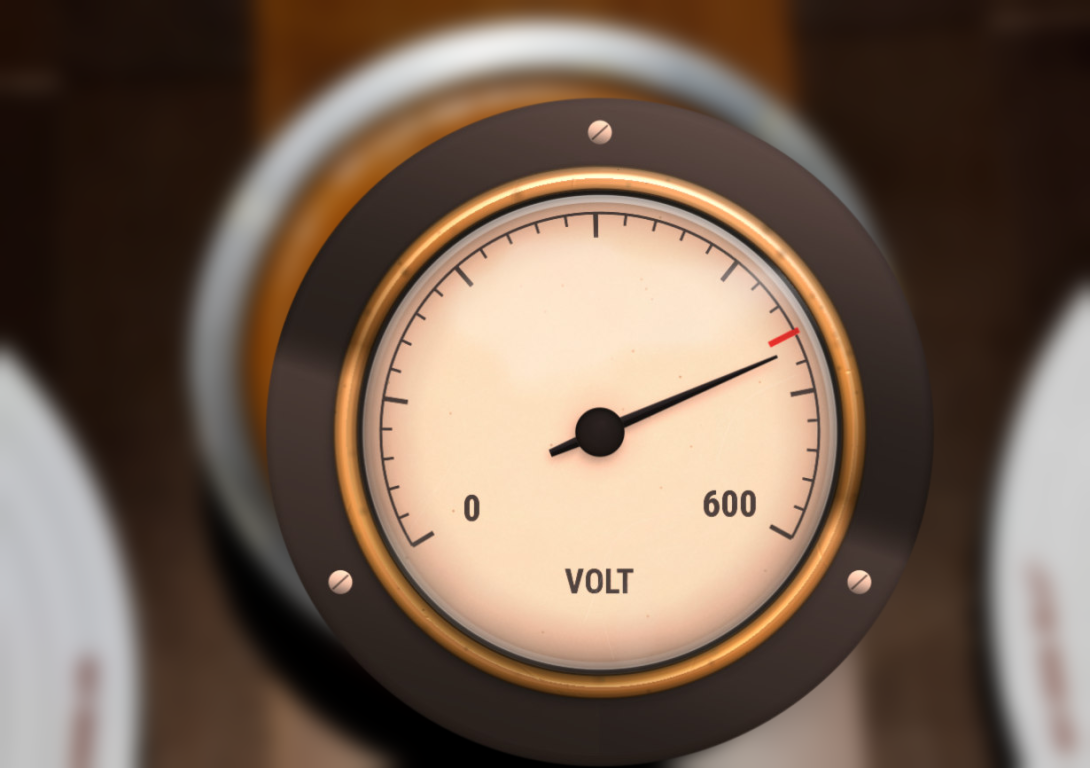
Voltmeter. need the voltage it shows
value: 470 V
